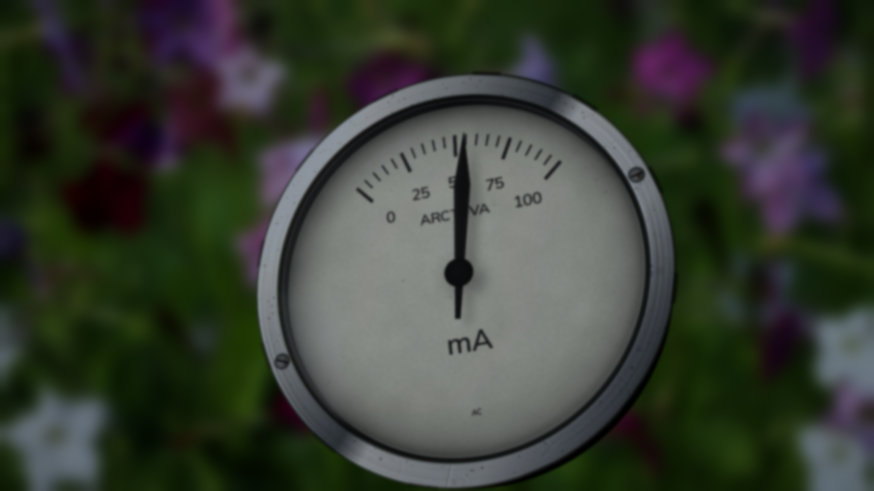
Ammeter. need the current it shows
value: 55 mA
